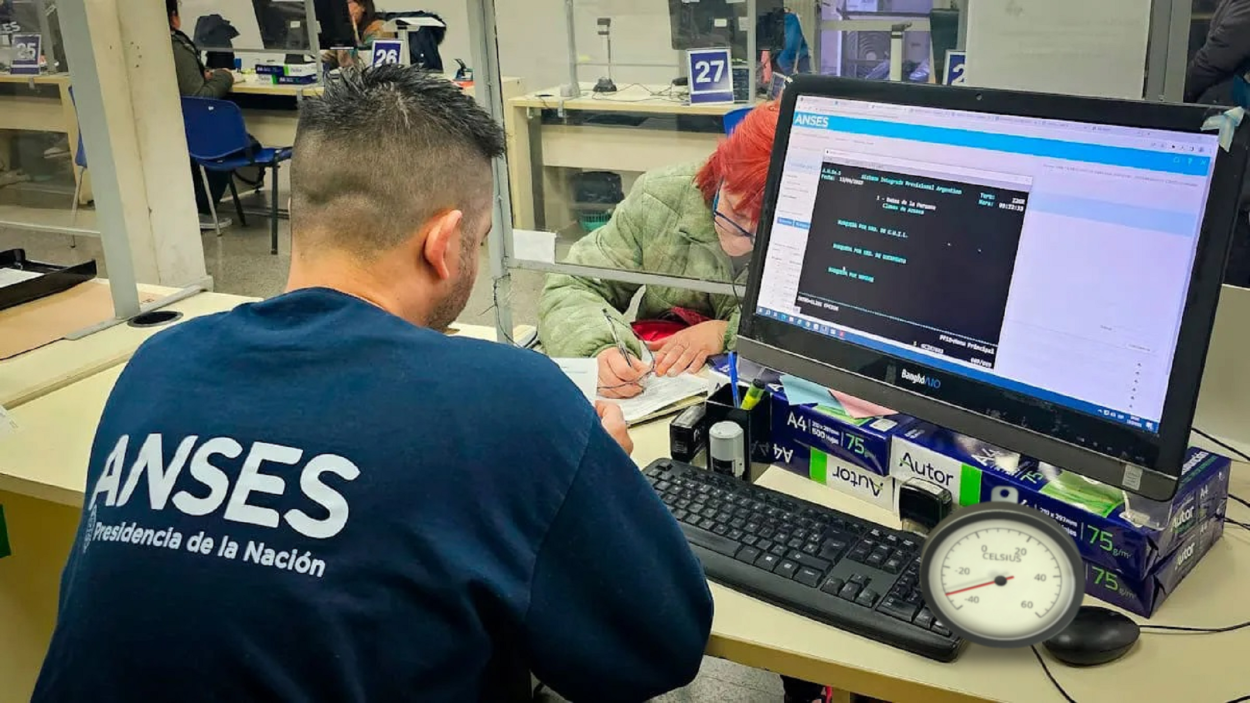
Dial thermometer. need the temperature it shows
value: -32 °C
